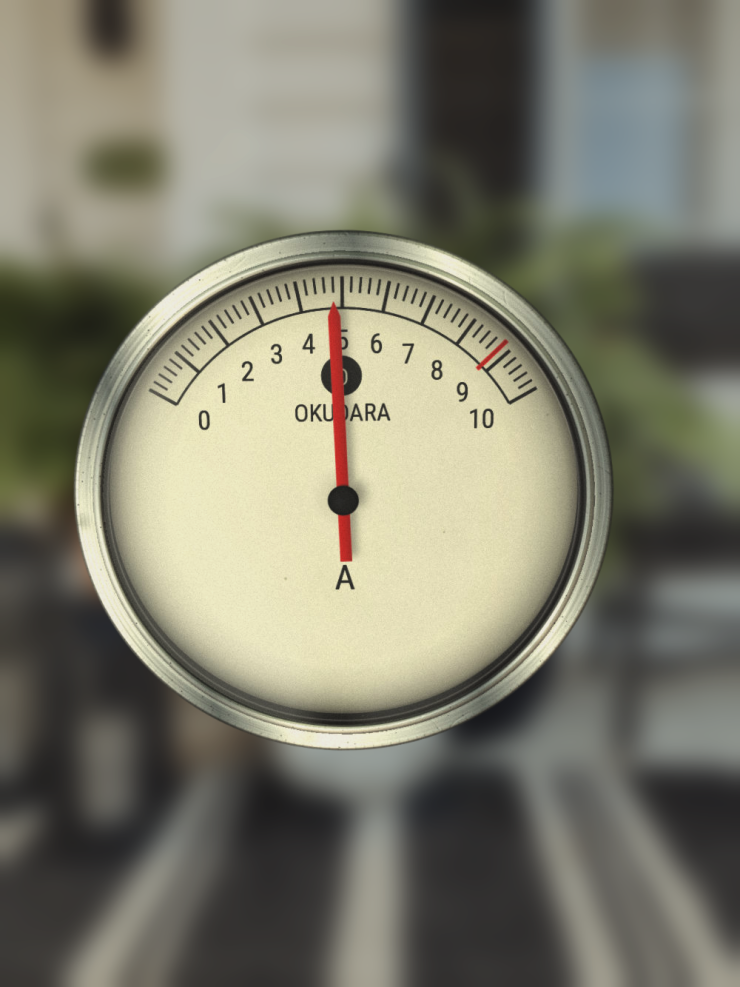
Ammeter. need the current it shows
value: 4.8 A
